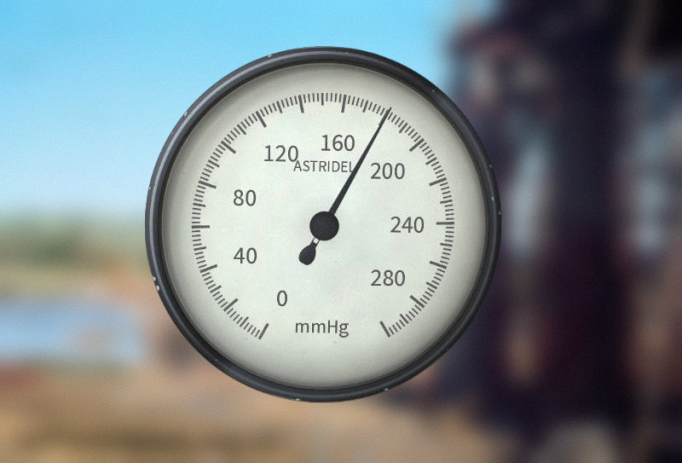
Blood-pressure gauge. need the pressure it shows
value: 180 mmHg
